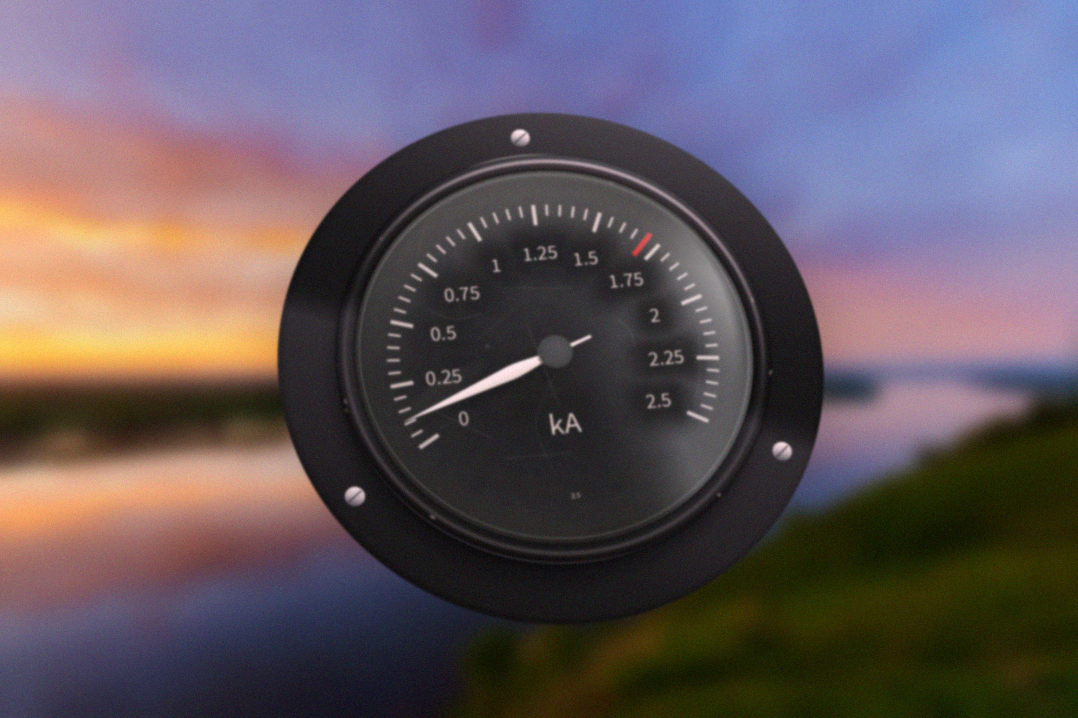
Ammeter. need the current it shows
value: 0.1 kA
